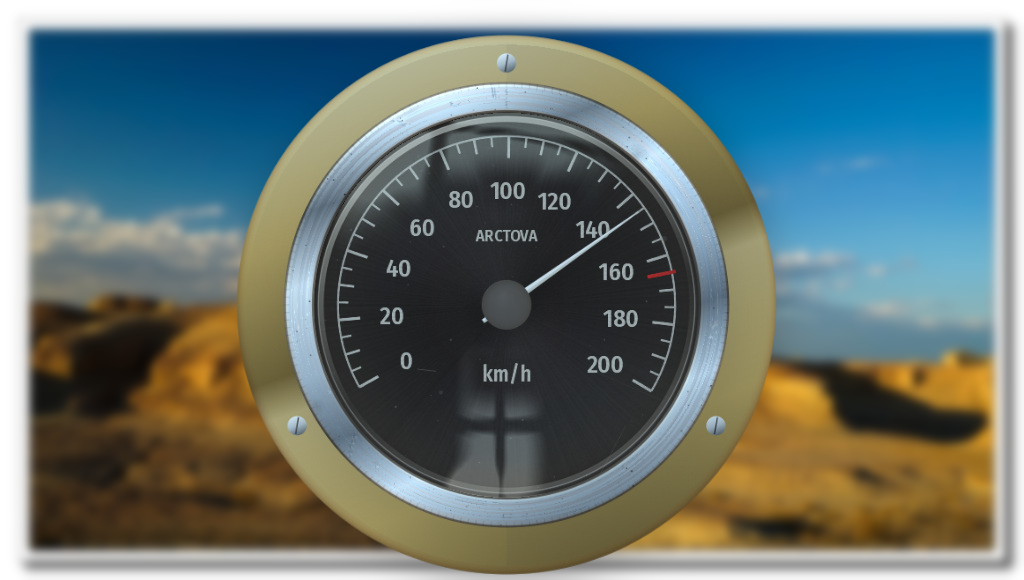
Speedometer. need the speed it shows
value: 145 km/h
